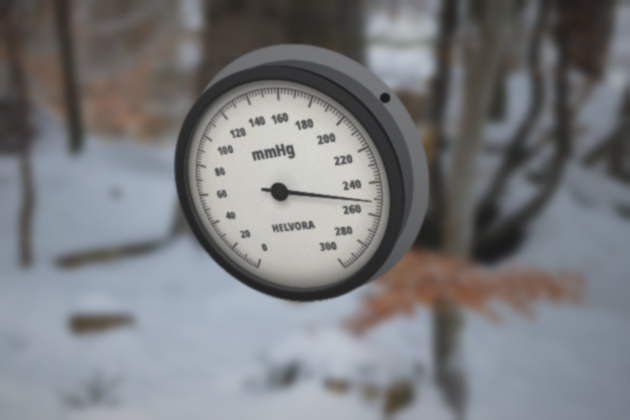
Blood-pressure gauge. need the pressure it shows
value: 250 mmHg
